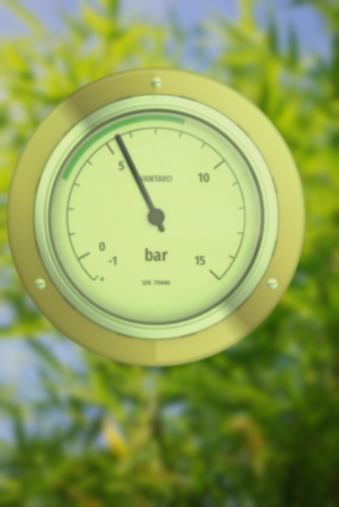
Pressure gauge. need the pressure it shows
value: 5.5 bar
